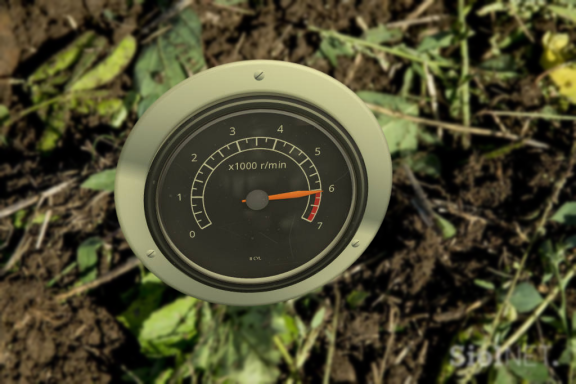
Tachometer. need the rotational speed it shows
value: 6000 rpm
